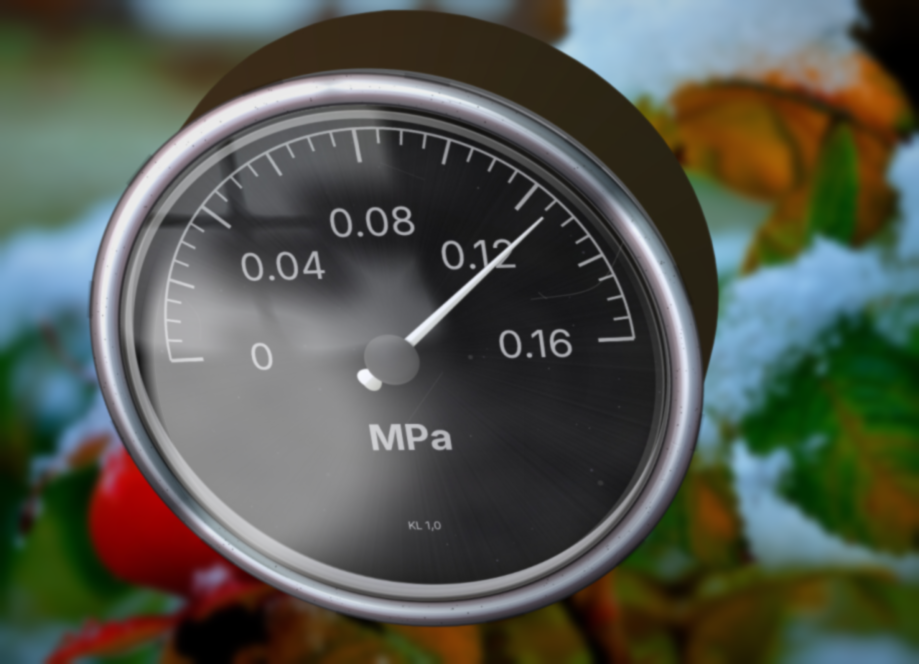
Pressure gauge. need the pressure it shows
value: 0.125 MPa
